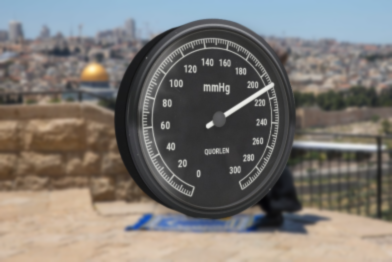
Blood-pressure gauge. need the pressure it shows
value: 210 mmHg
